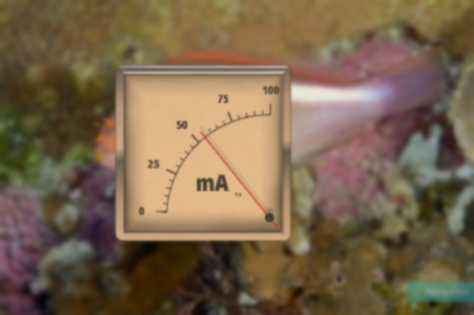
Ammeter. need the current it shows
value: 55 mA
